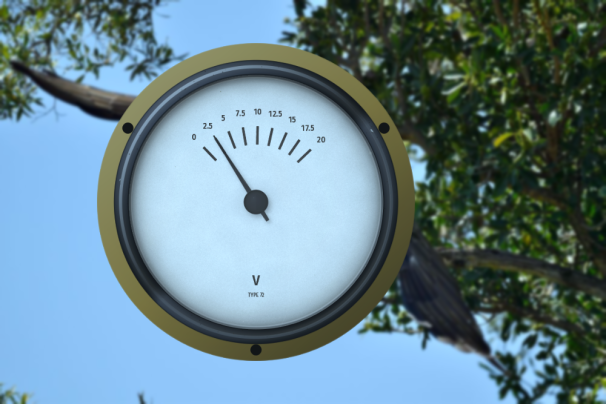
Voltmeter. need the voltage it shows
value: 2.5 V
